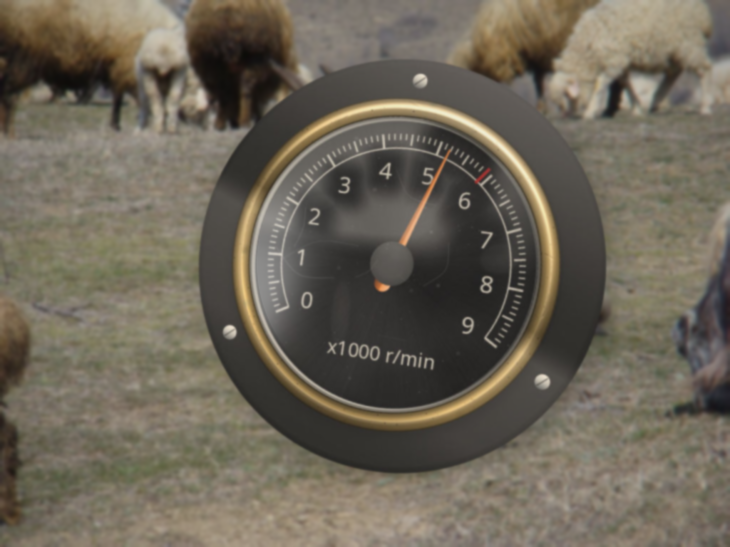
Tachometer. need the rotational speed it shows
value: 5200 rpm
